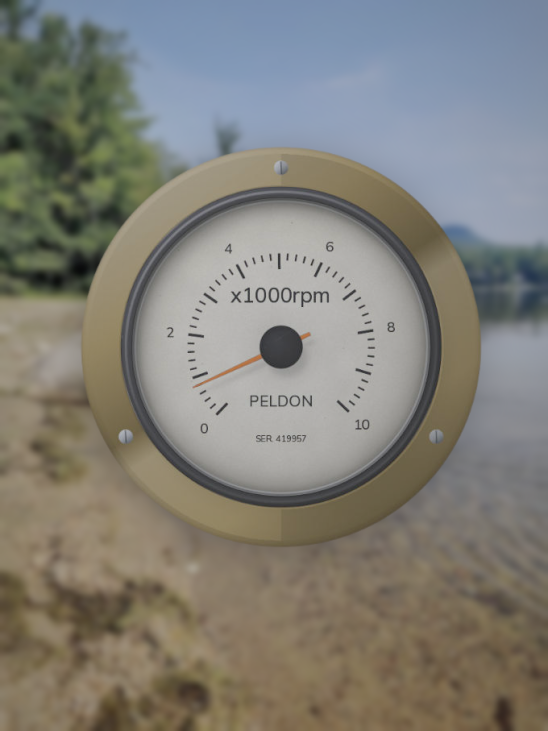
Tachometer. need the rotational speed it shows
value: 800 rpm
